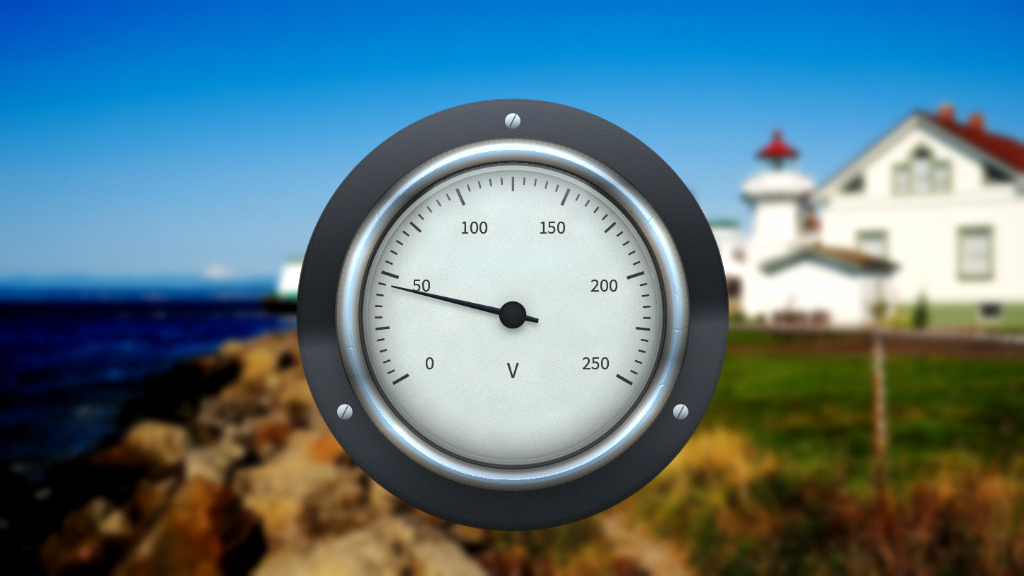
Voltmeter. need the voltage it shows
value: 45 V
